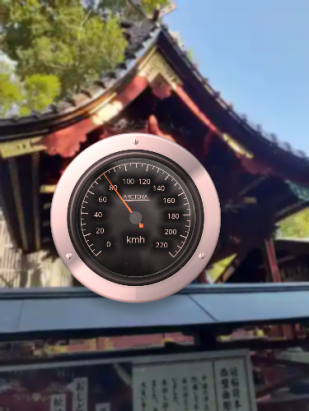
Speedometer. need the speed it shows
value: 80 km/h
